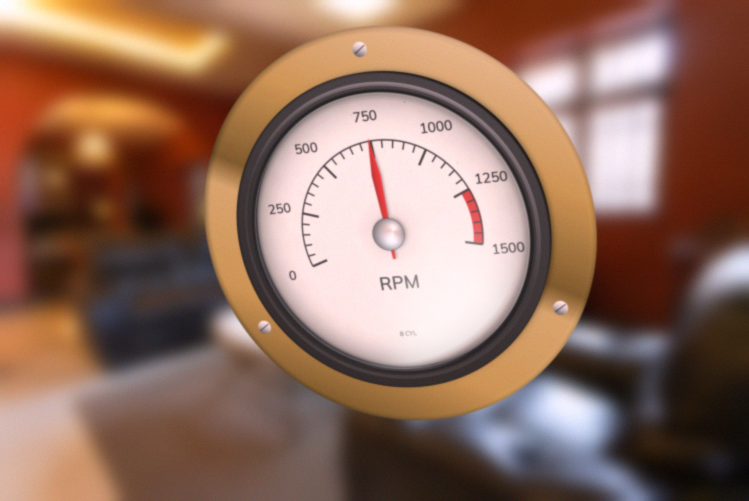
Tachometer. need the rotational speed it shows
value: 750 rpm
